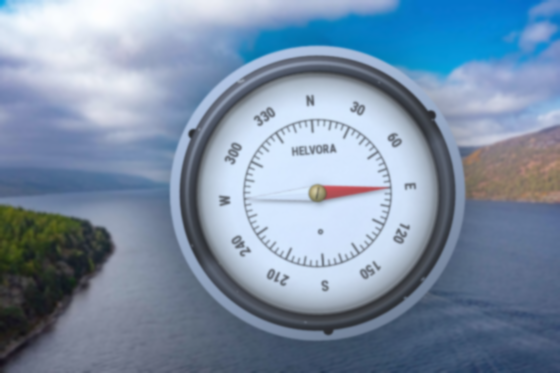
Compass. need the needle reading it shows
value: 90 °
